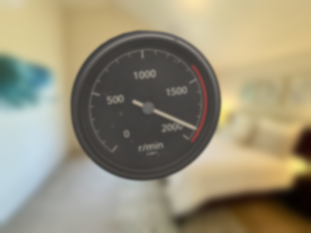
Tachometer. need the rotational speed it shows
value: 1900 rpm
